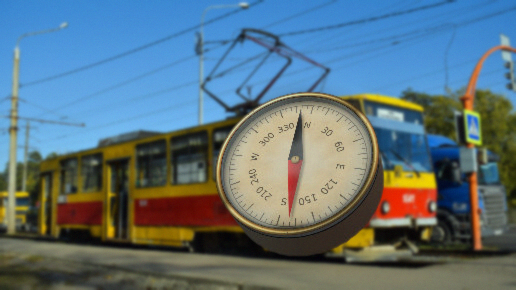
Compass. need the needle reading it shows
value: 170 °
